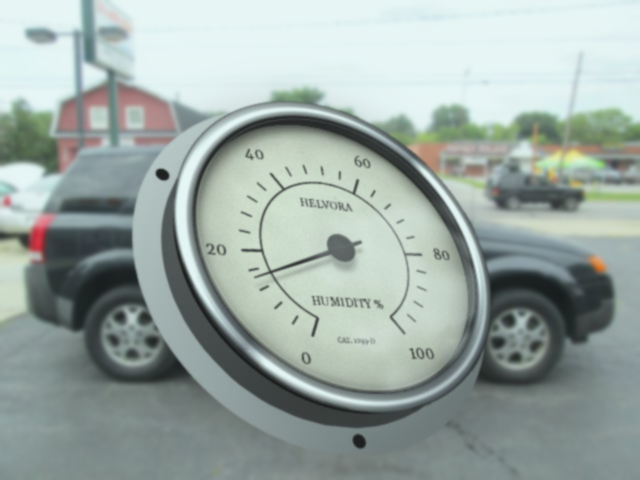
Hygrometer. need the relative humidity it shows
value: 14 %
